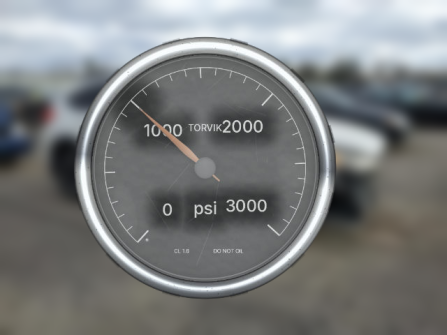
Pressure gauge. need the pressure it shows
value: 1000 psi
